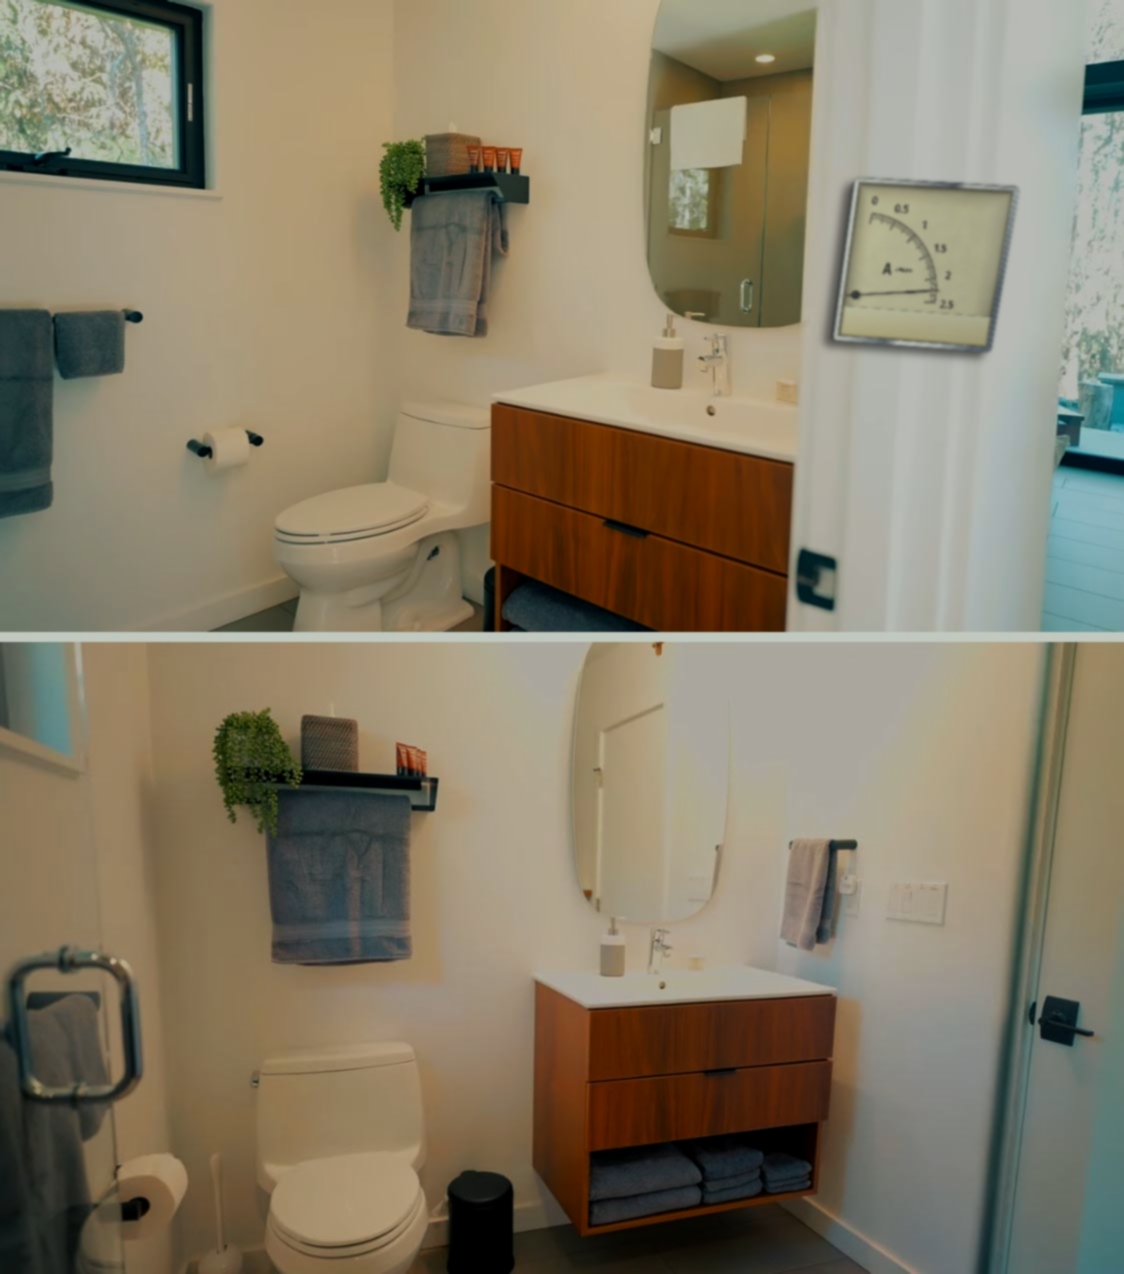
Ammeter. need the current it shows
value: 2.25 A
